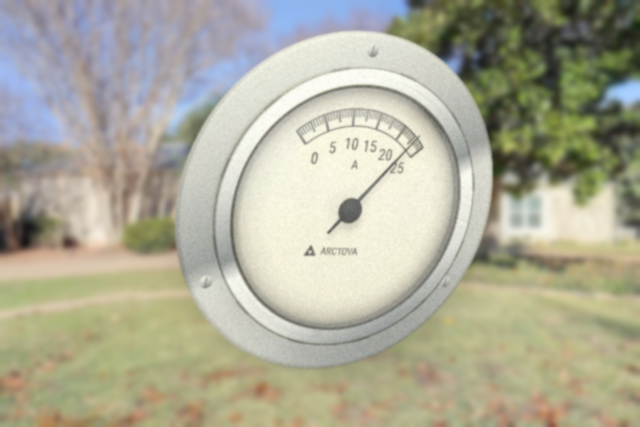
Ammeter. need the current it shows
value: 22.5 A
